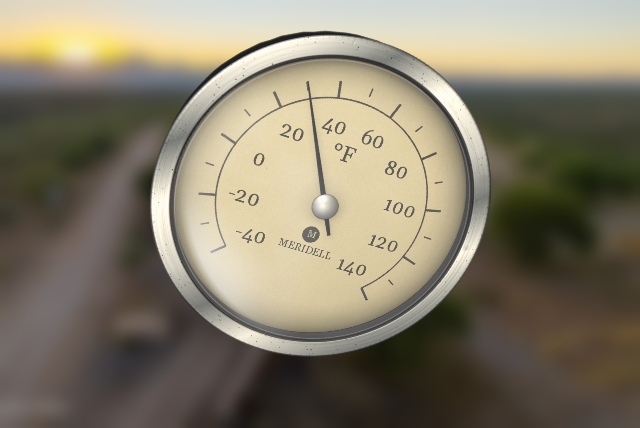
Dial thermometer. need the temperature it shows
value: 30 °F
